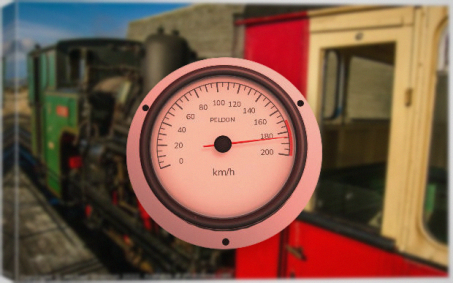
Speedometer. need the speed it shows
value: 185 km/h
